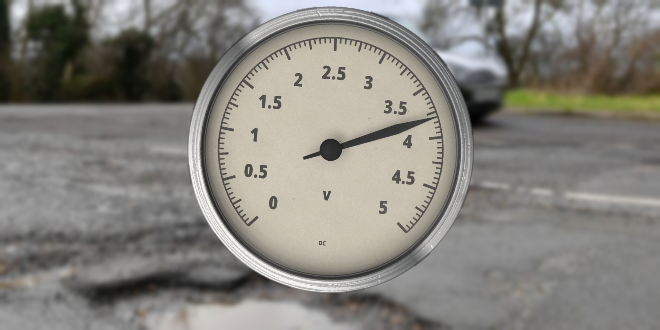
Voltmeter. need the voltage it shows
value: 3.8 V
